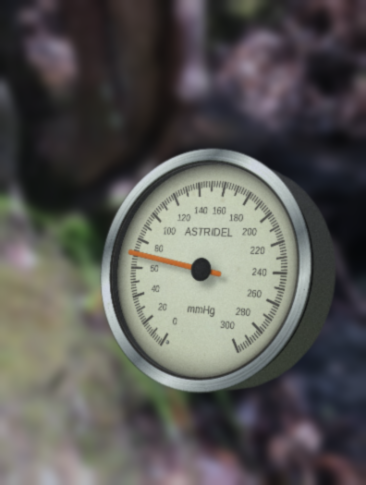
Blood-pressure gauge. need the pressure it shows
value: 70 mmHg
